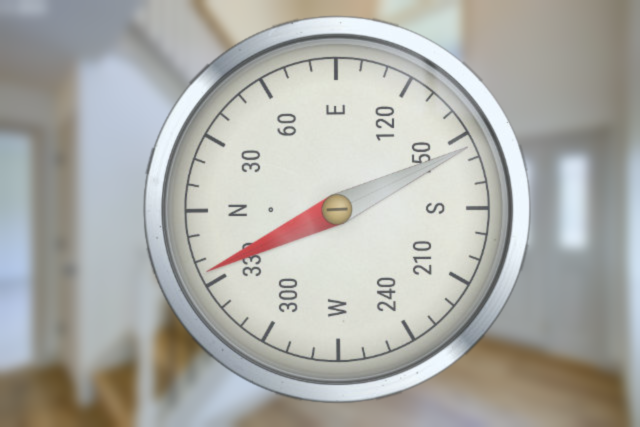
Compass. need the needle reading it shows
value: 335 °
